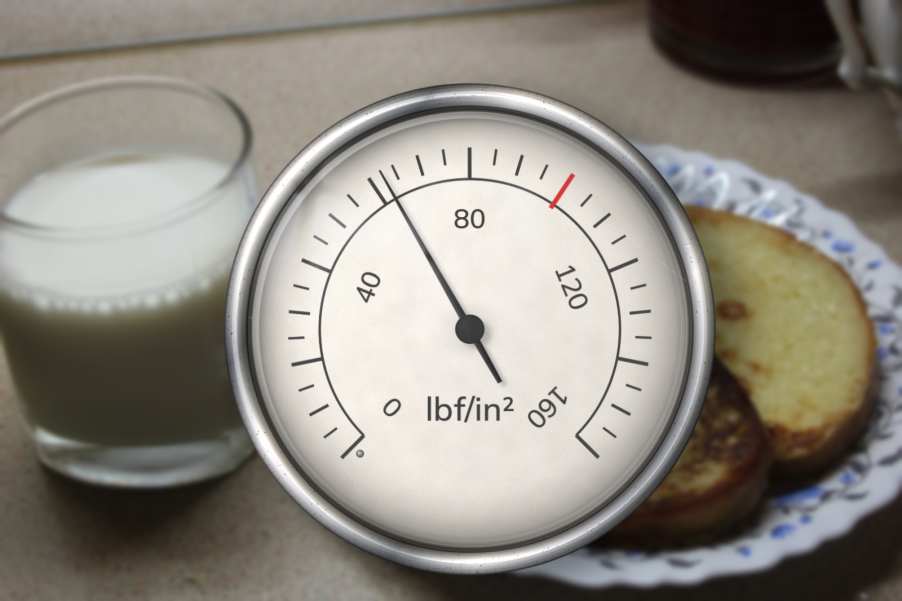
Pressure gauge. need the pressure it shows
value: 62.5 psi
